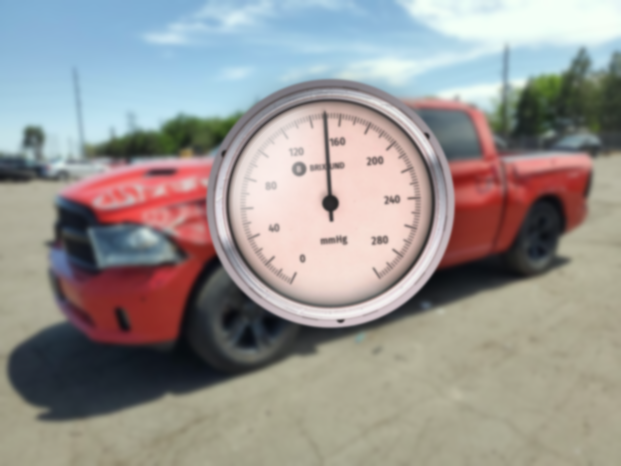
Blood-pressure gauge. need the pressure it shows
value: 150 mmHg
